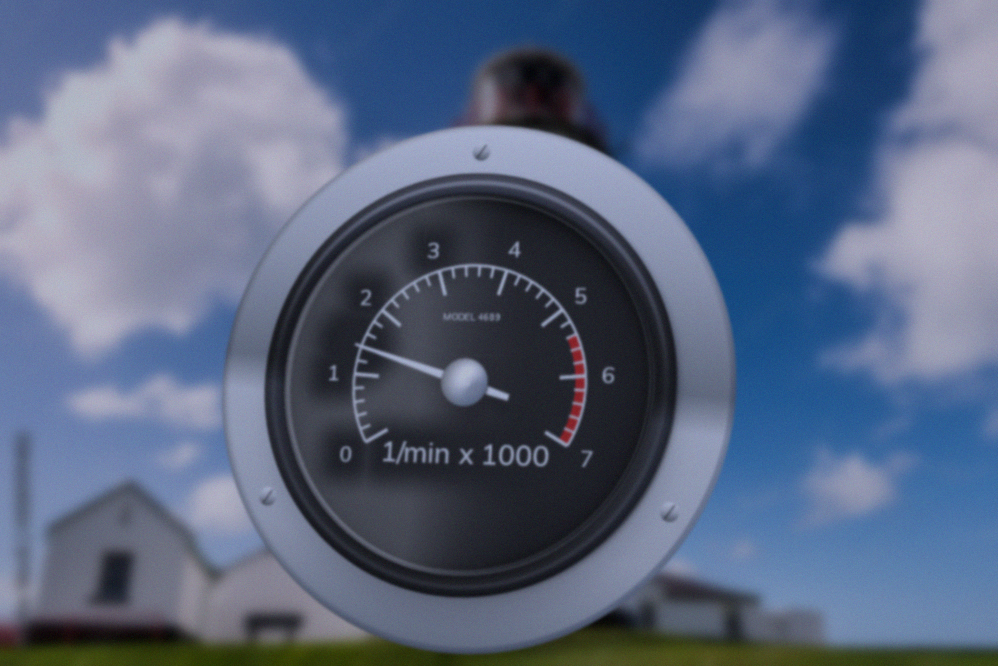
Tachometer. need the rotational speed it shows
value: 1400 rpm
